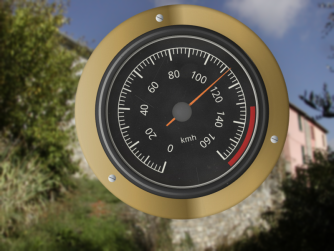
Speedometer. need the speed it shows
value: 112 km/h
